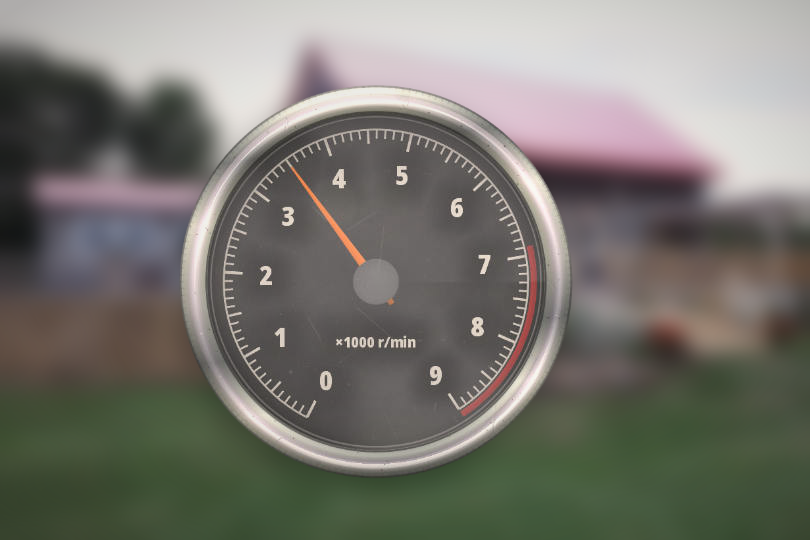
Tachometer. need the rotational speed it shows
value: 3500 rpm
